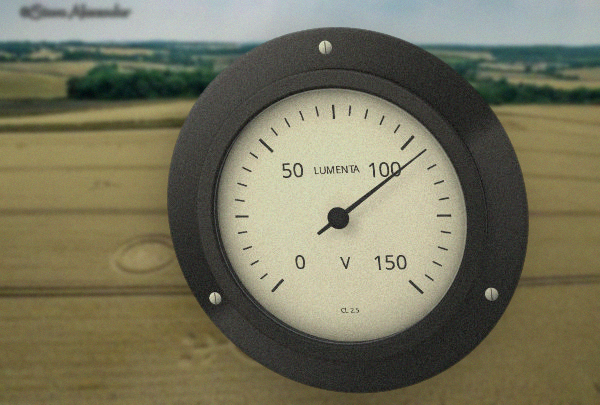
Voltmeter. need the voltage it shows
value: 105 V
